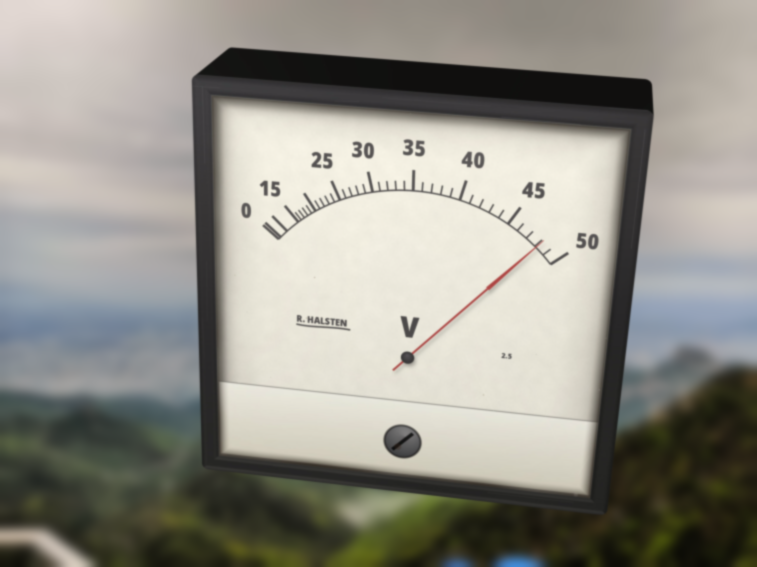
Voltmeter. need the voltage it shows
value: 48 V
